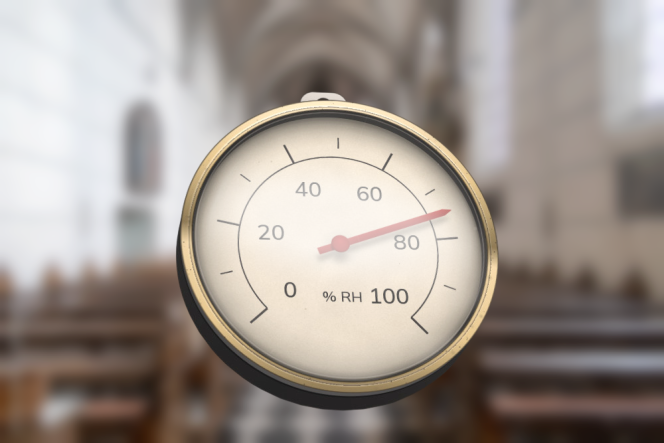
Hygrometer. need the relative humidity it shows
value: 75 %
